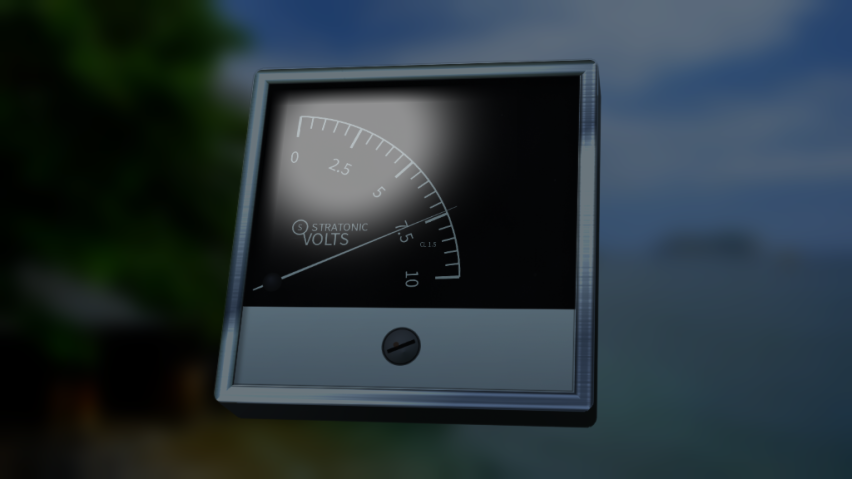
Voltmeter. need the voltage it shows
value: 7.5 V
